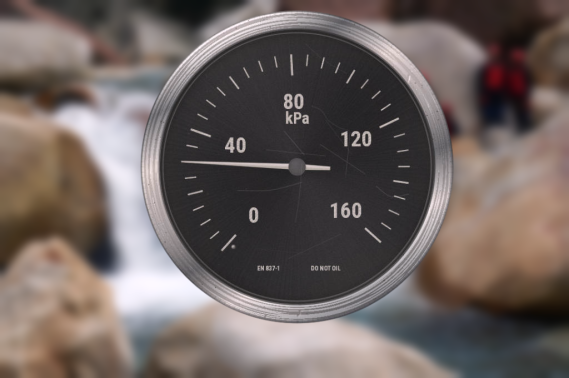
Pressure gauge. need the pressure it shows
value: 30 kPa
